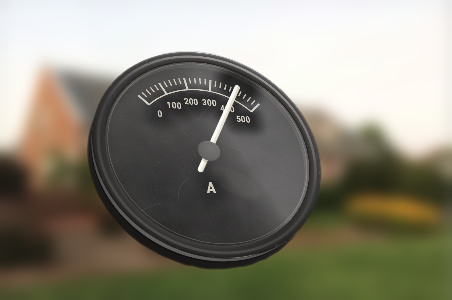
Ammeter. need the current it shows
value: 400 A
